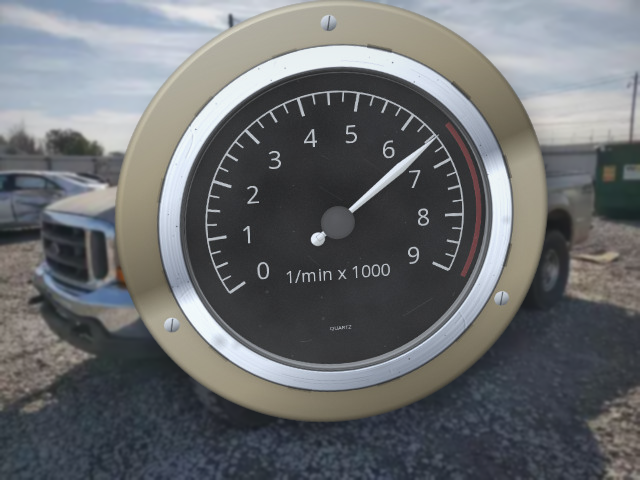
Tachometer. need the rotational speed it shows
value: 6500 rpm
